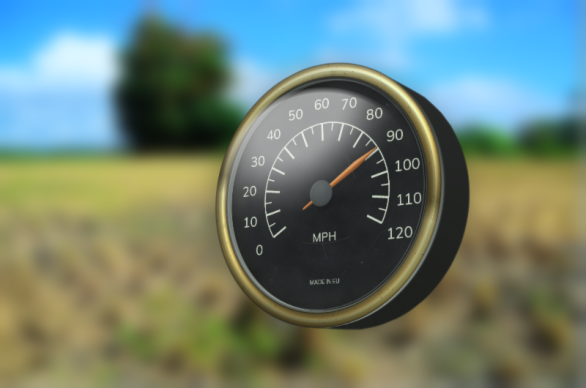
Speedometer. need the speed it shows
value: 90 mph
